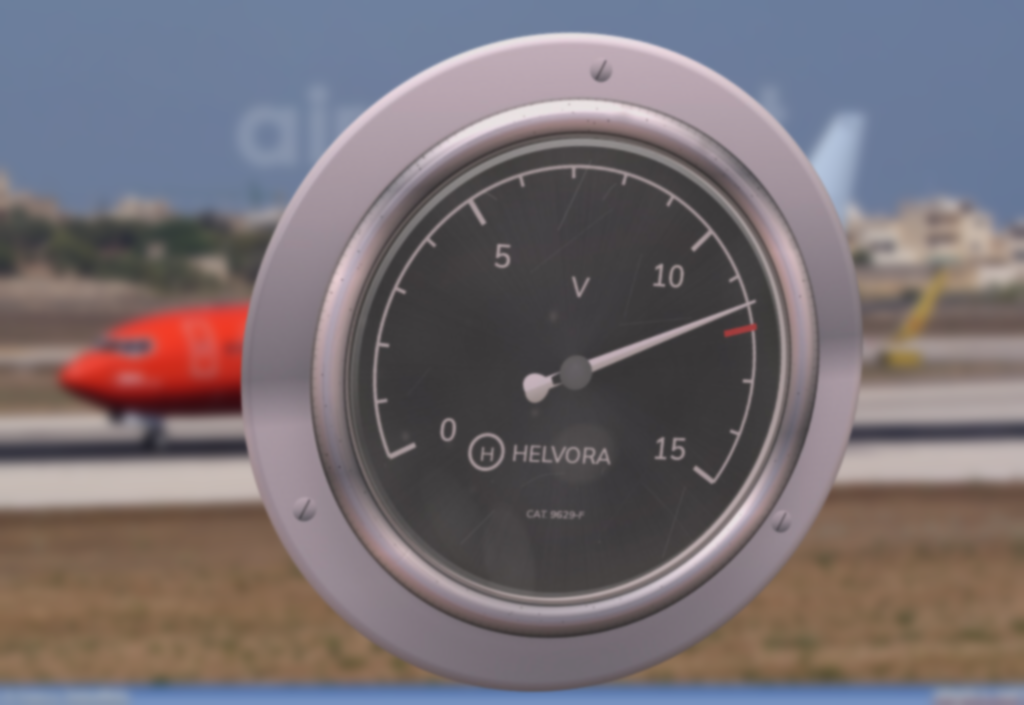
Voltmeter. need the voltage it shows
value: 11.5 V
